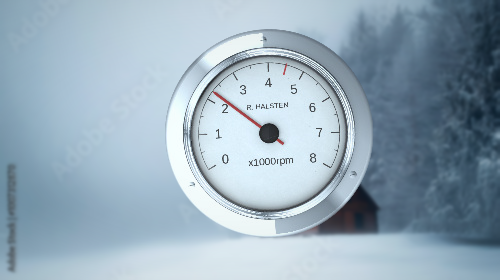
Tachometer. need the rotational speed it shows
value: 2250 rpm
